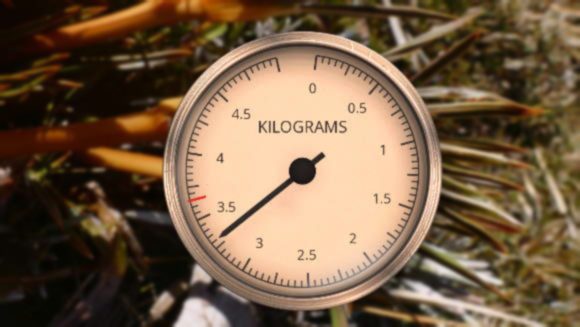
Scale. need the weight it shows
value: 3.3 kg
